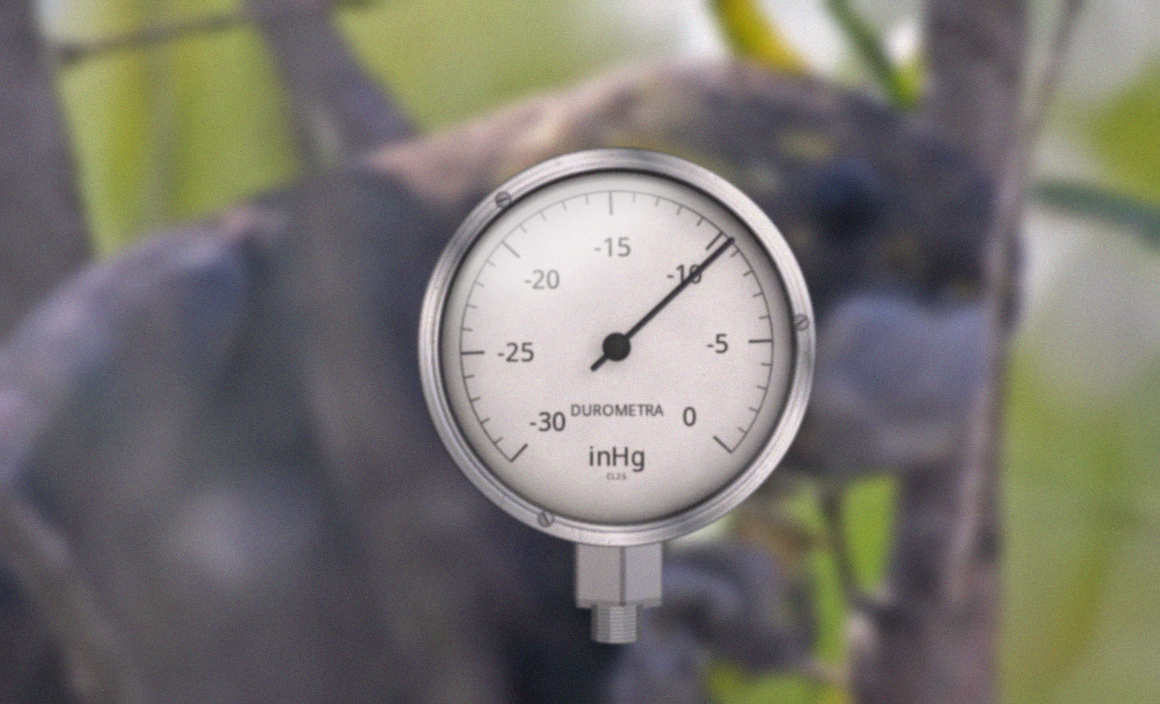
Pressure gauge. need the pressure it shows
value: -9.5 inHg
